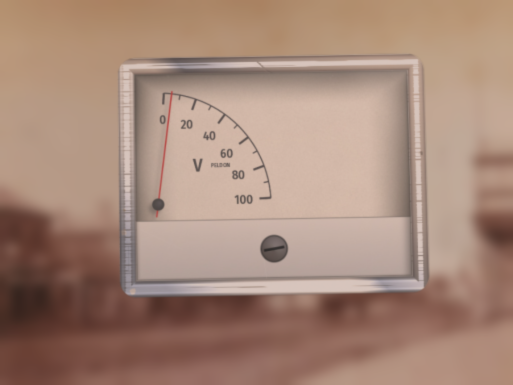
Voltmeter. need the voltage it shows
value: 5 V
